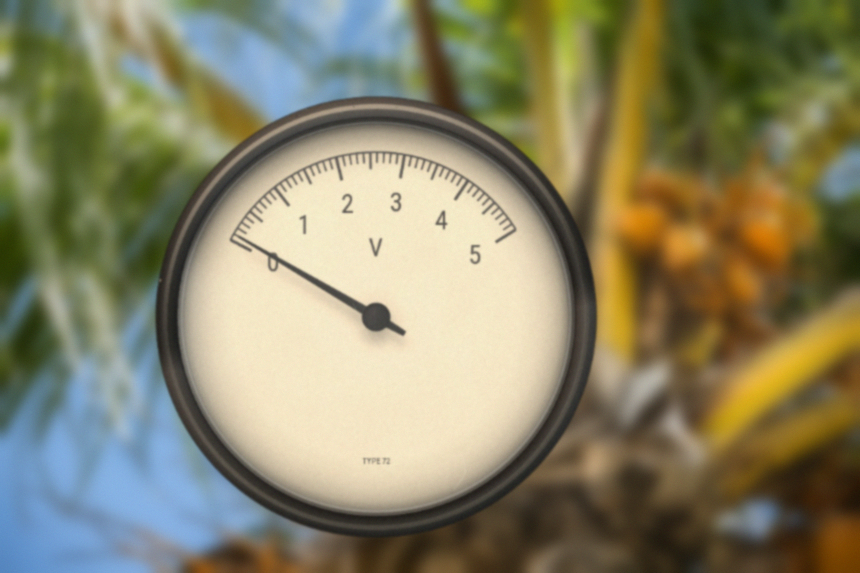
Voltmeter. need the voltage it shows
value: 0.1 V
